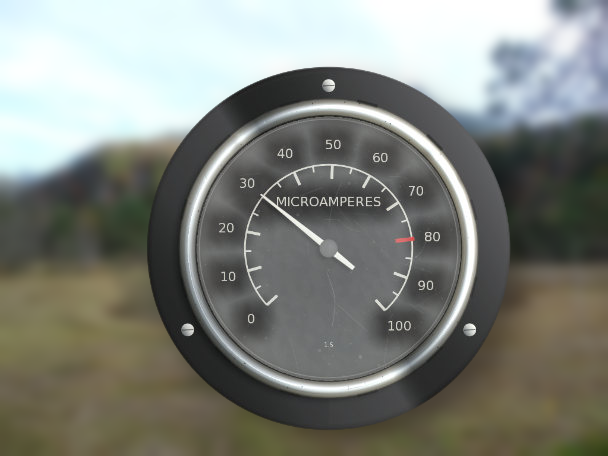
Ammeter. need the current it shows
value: 30 µA
